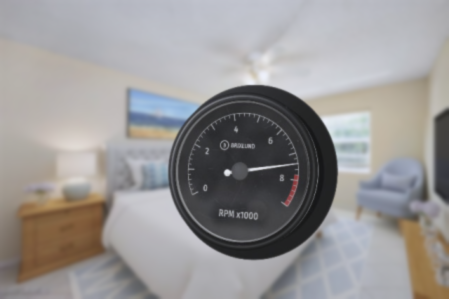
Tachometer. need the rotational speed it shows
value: 7400 rpm
